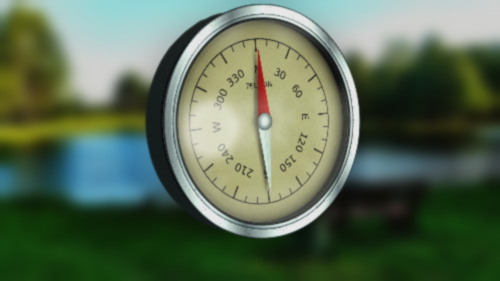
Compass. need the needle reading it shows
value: 0 °
